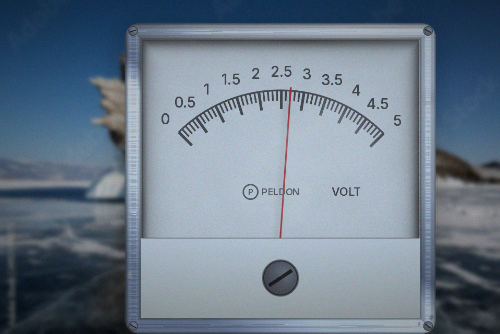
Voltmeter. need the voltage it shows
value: 2.7 V
